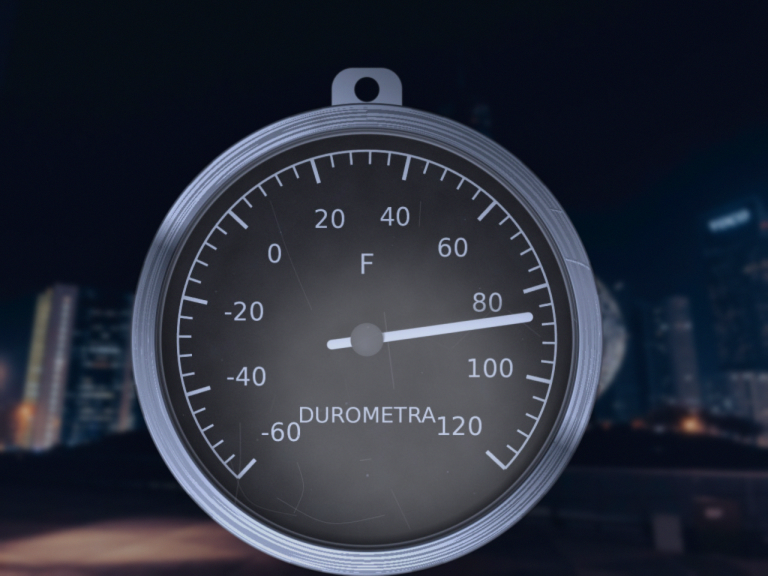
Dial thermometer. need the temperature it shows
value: 86 °F
